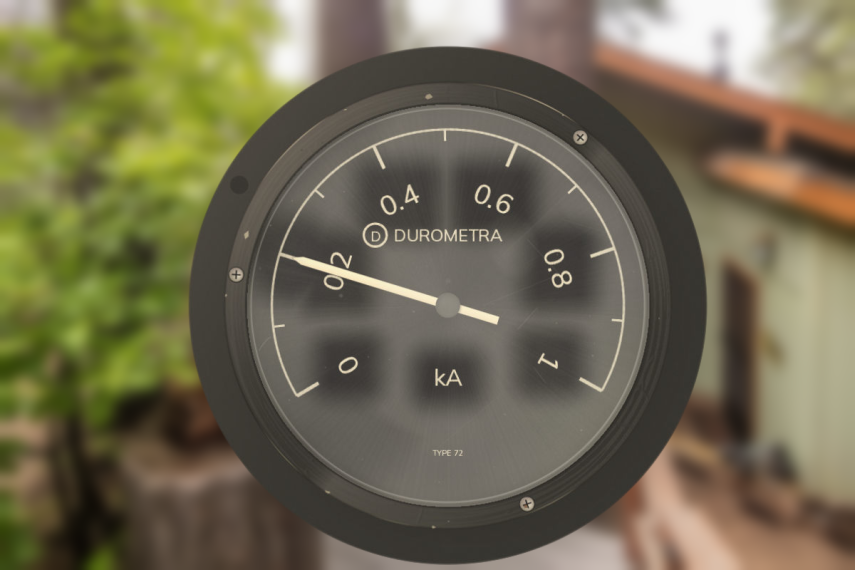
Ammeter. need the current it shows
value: 0.2 kA
